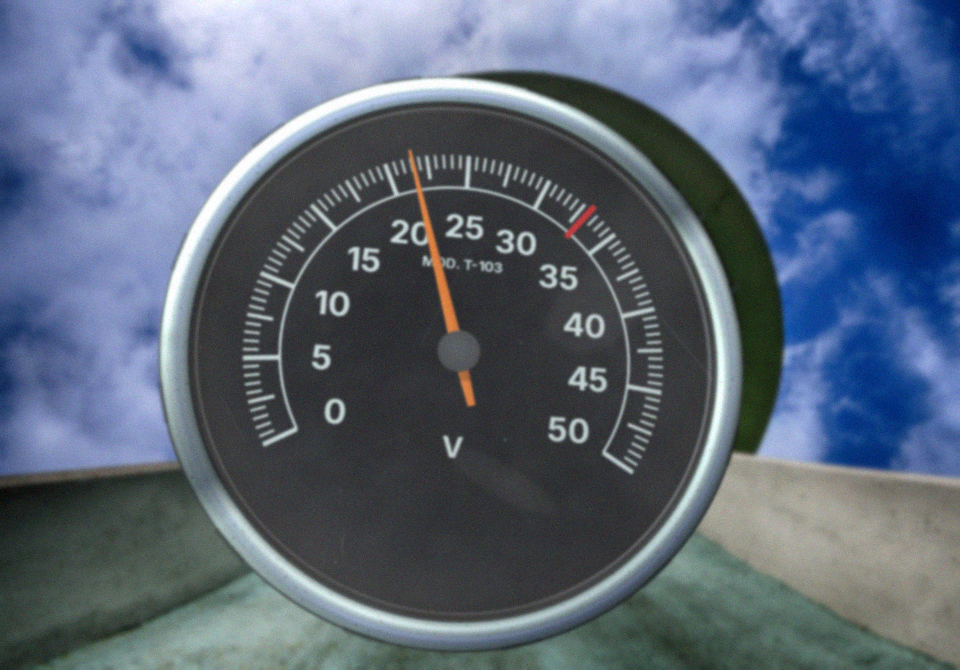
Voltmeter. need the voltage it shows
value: 21.5 V
